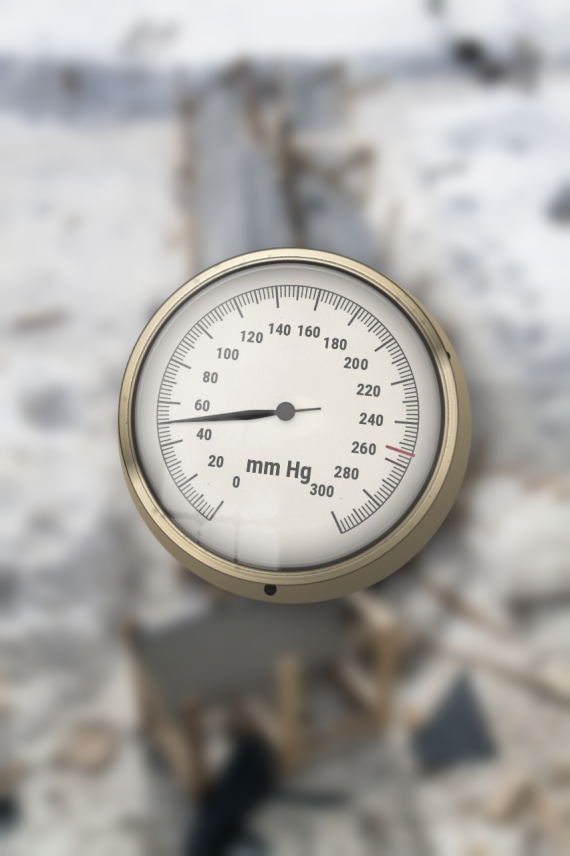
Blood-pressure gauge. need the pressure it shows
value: 50 mmHg
